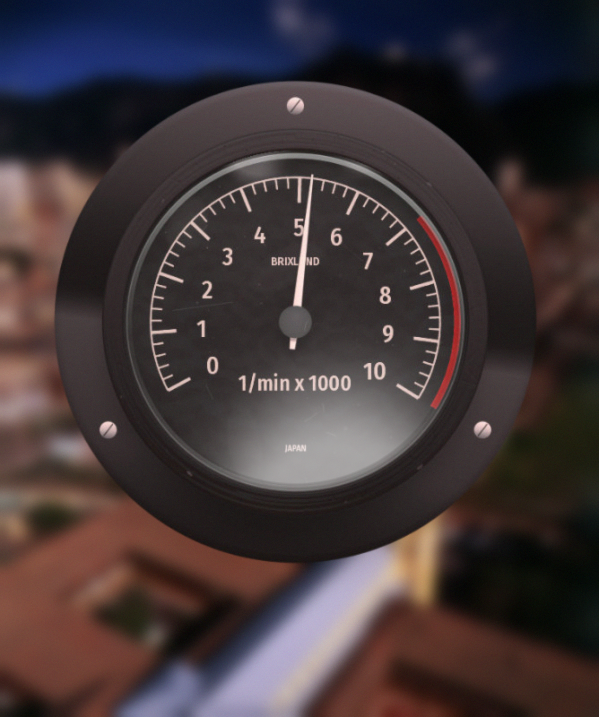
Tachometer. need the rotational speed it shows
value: 5200 rpm
